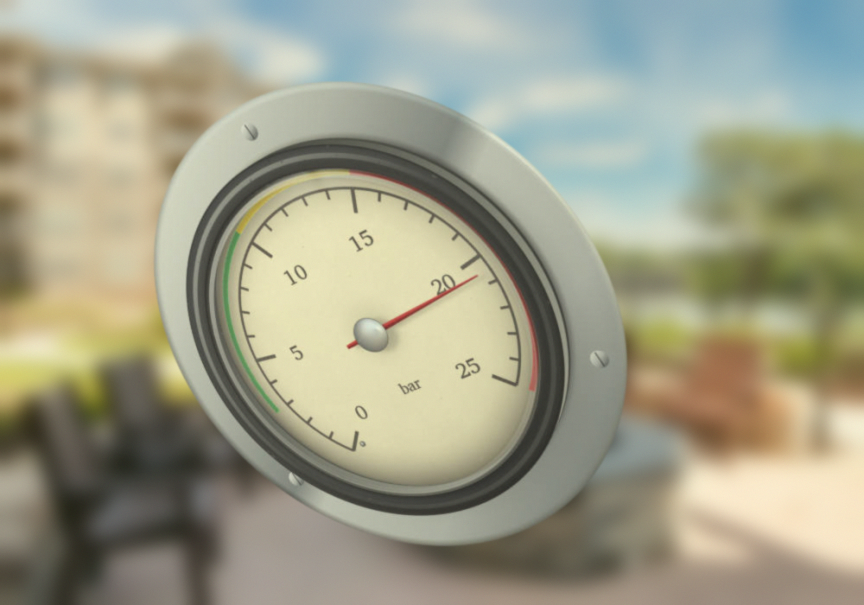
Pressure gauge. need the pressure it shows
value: 20.5 bar
